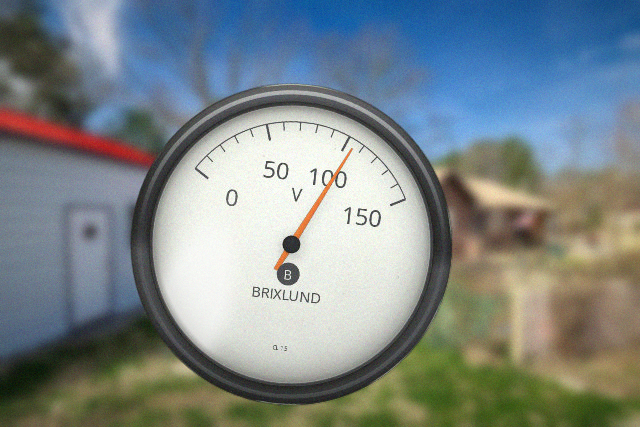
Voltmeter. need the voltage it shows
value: 105 V
